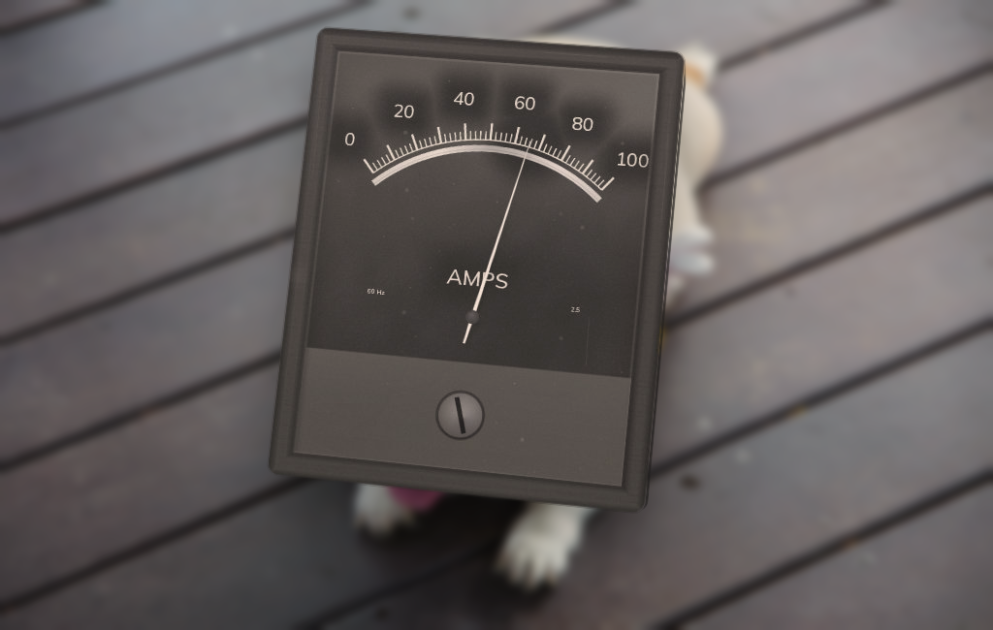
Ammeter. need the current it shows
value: 66 A
